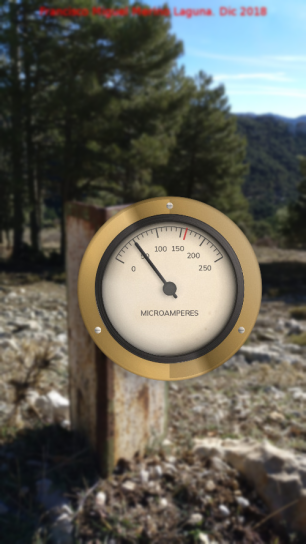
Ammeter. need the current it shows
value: 50 µA
